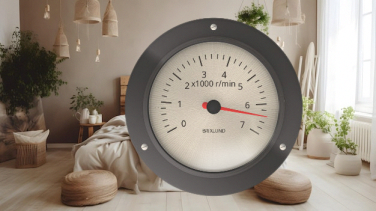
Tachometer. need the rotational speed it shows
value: 6400 rpm
